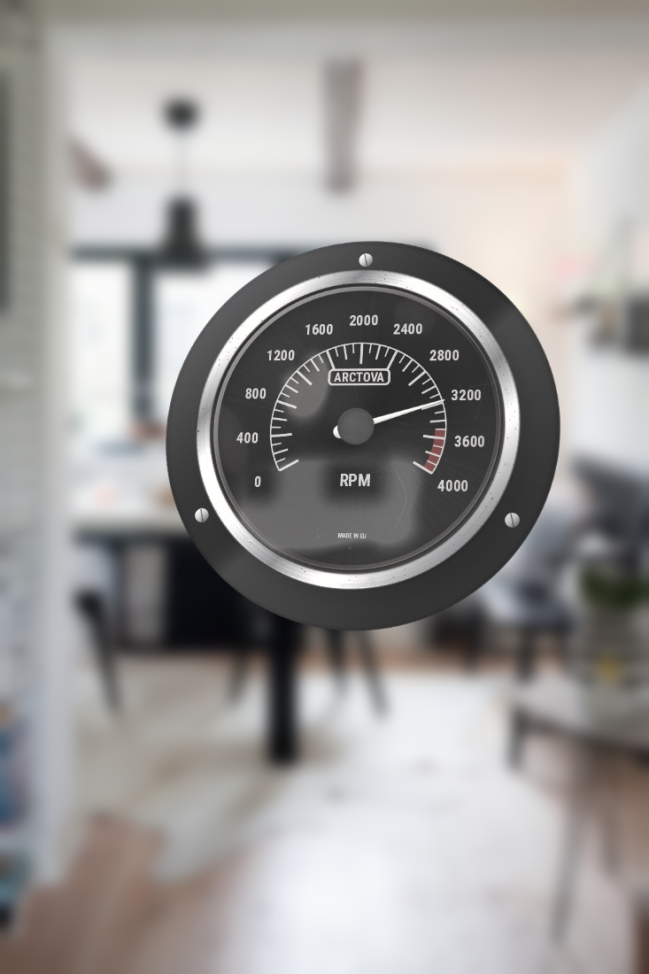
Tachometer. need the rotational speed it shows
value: 3200 rpm
